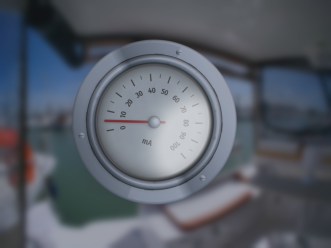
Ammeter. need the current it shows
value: 5 mA
